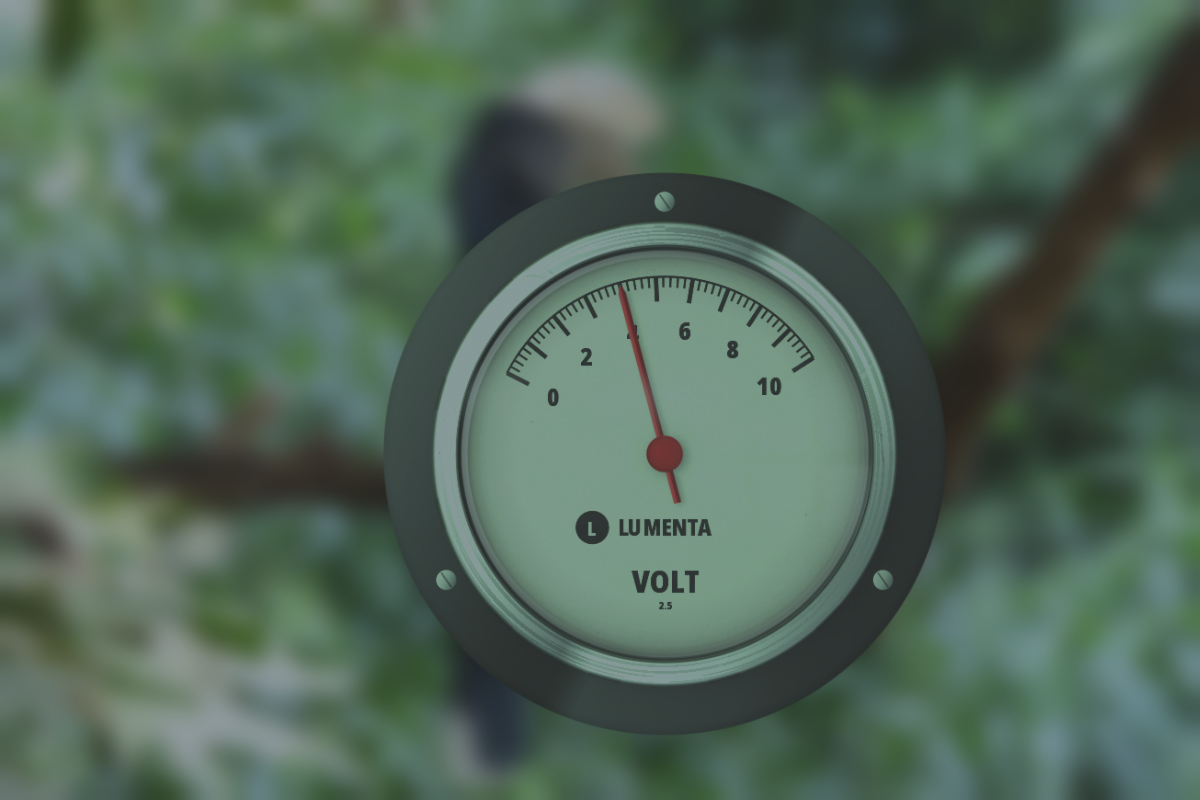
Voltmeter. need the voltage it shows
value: 4 V
